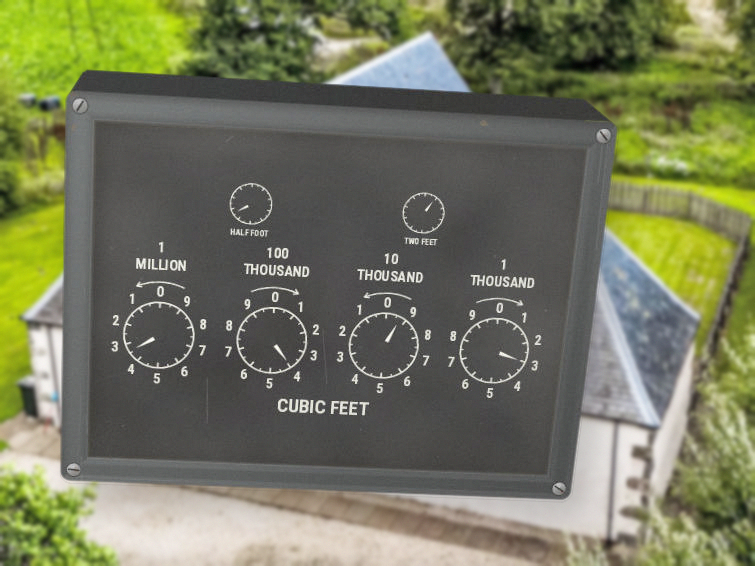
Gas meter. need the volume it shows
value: 339300 ft³
